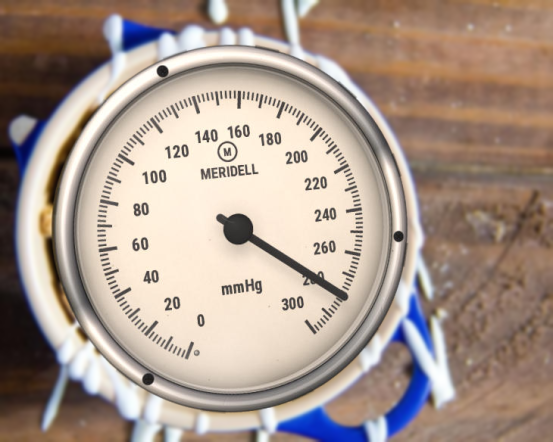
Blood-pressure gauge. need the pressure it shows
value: 280 mmHg
